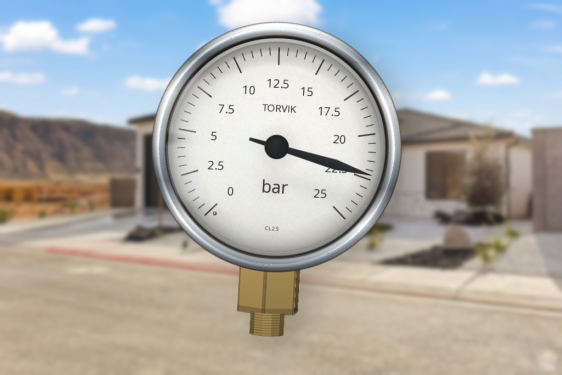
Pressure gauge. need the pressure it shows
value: 22.25 bar
